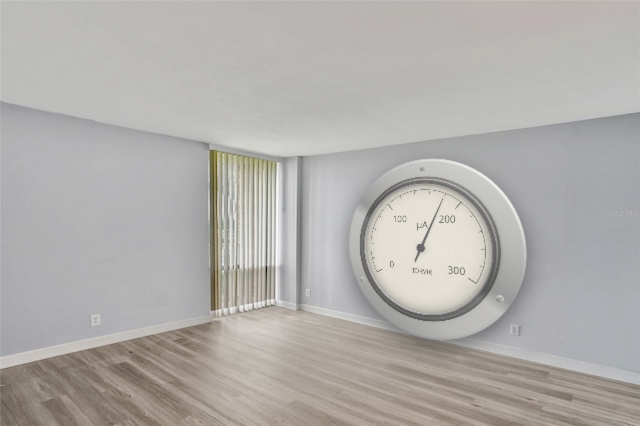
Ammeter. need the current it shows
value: 180 µA
